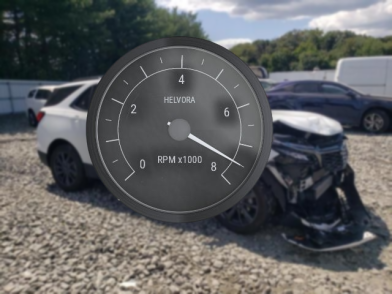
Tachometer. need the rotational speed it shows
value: 7500 rpm
